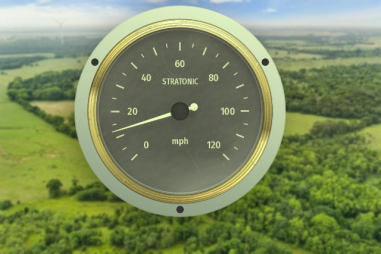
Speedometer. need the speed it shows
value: 12.5 mph
